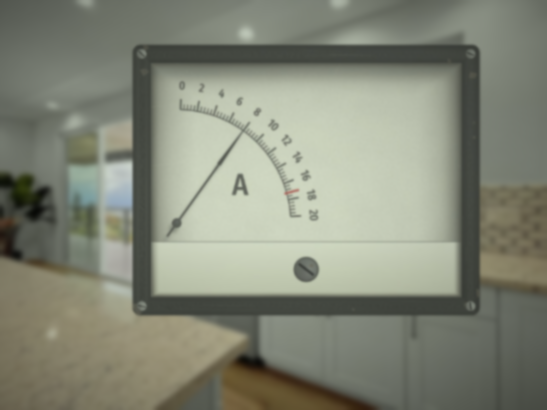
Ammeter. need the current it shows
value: 8 A
